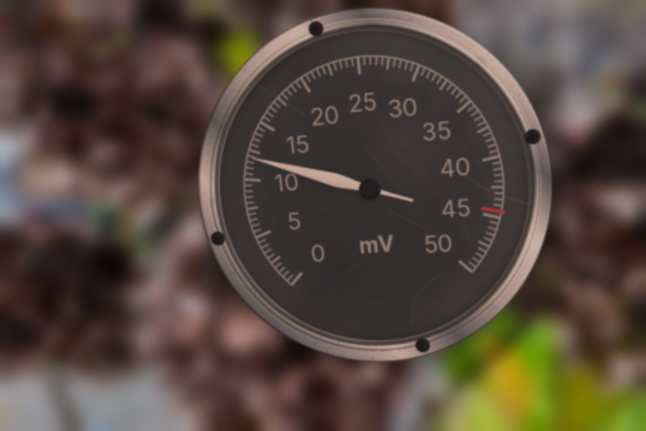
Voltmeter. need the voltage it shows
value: 12 mV
